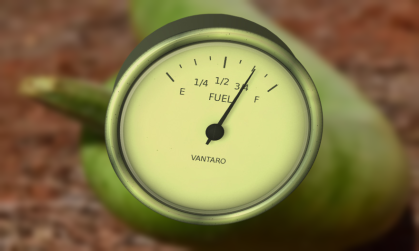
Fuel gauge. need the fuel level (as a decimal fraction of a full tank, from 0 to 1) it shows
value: 0.75
